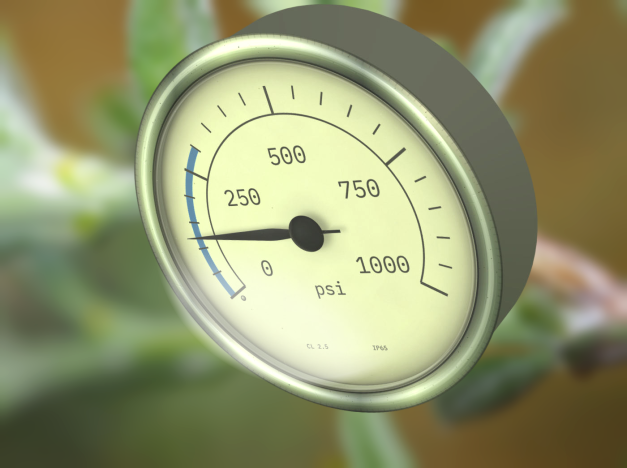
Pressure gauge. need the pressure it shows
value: 125 psi
